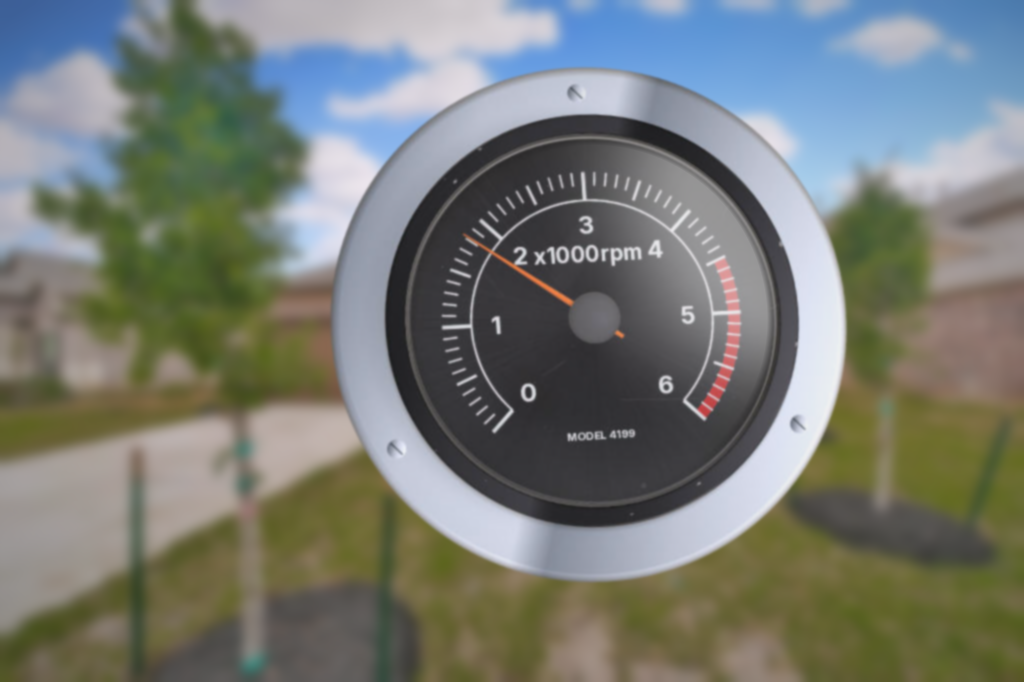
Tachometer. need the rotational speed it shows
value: 1800 rpm
